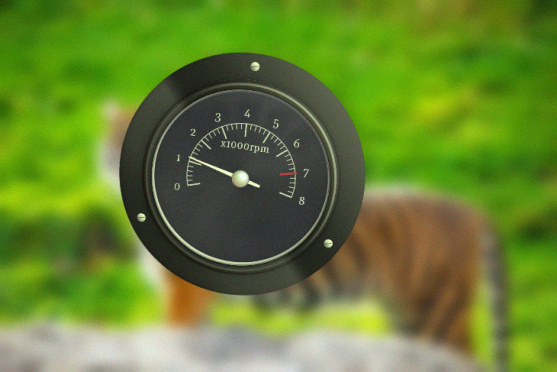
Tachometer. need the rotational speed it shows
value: 1200 rpm
